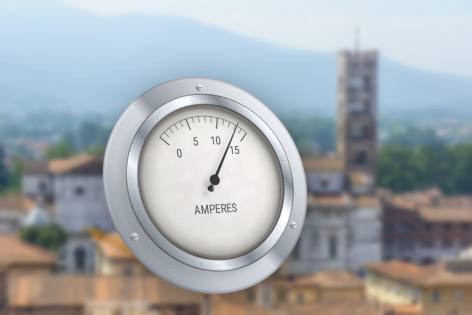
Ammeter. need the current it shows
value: 13 A
